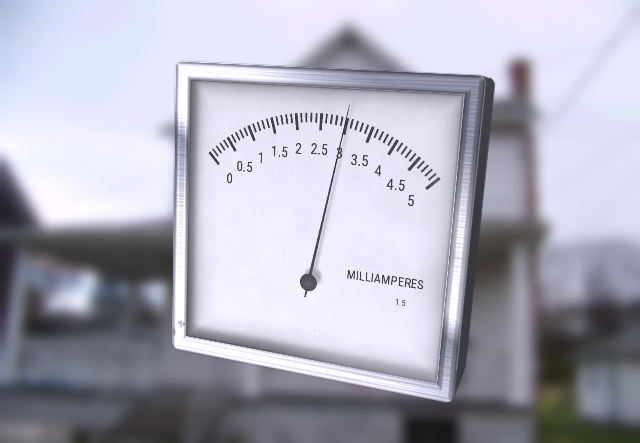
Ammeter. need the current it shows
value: 3 mA
